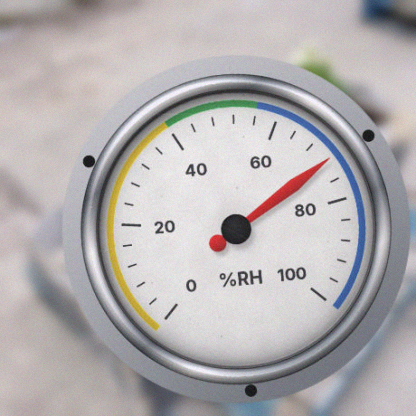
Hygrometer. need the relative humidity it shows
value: 72 %
